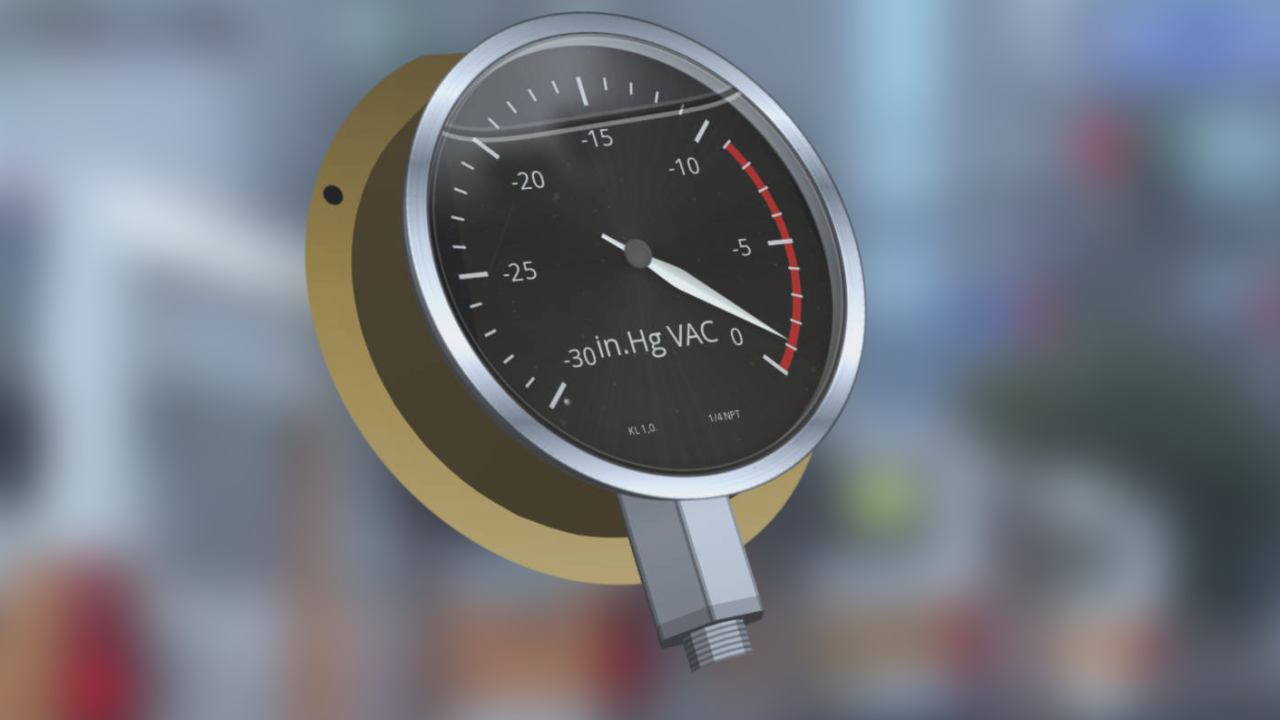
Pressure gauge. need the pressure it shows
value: -1 inHg
